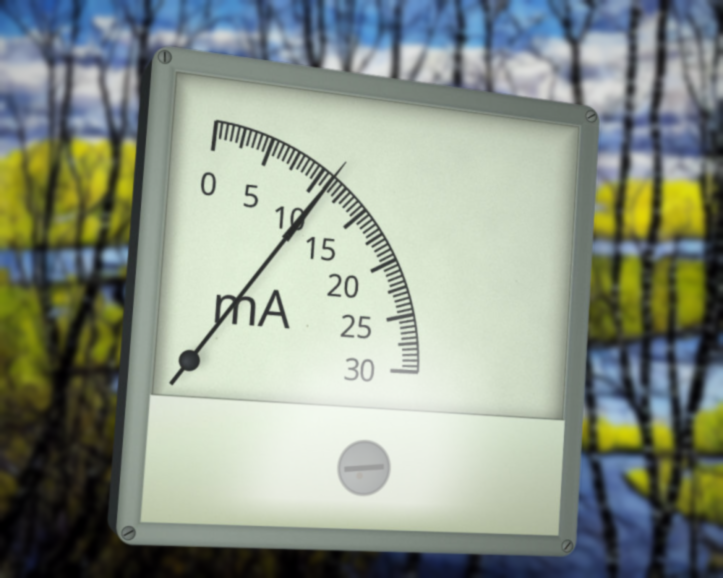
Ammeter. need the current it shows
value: 11 mA
